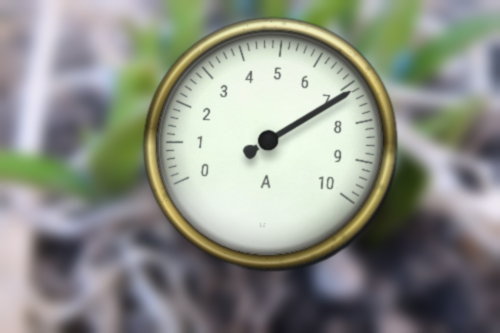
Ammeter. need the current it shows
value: 7.2 A
